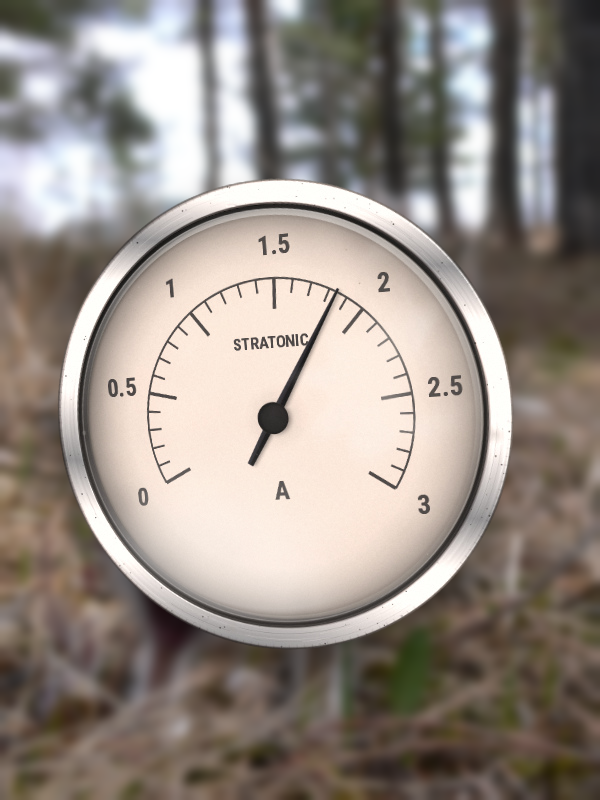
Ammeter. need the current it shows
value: 1.85 A
